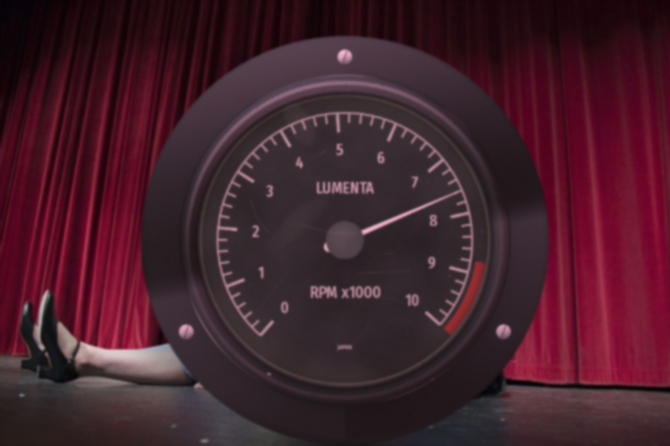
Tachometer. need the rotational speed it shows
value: 7600 rpm
